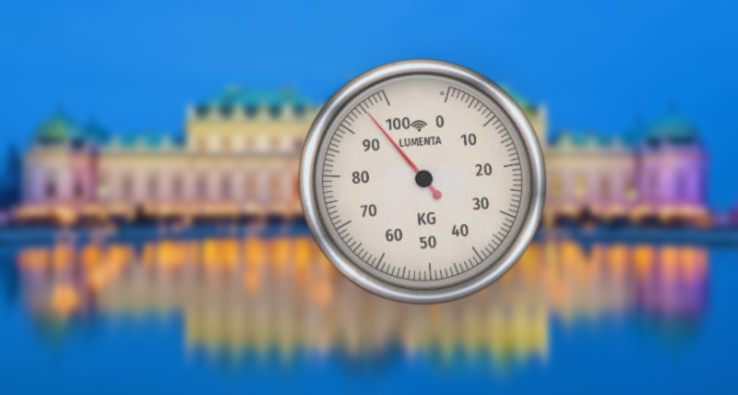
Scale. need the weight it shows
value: 95 kg
